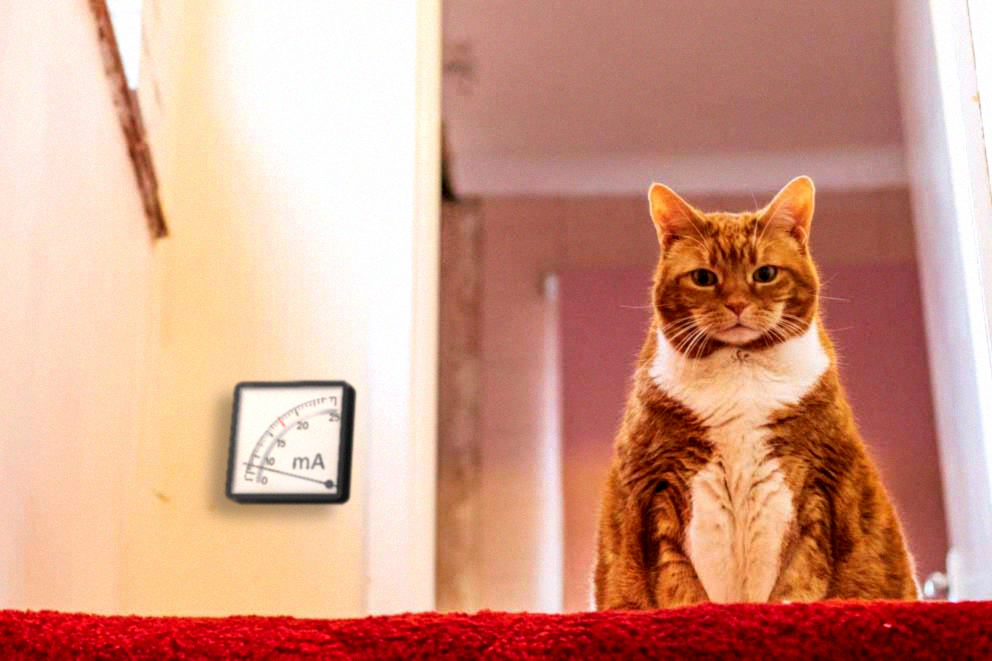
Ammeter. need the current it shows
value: 7.5 mA
